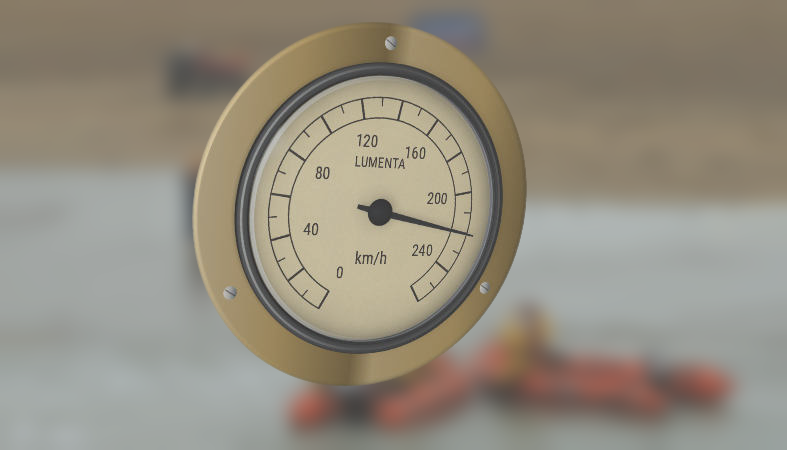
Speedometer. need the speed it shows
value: 220 km/h
